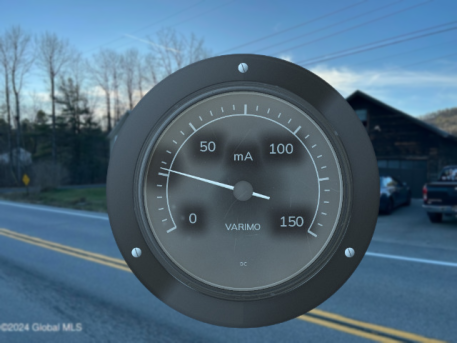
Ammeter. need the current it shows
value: 27.5 mA
